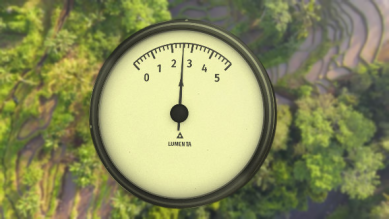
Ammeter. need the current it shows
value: 2.6 A
